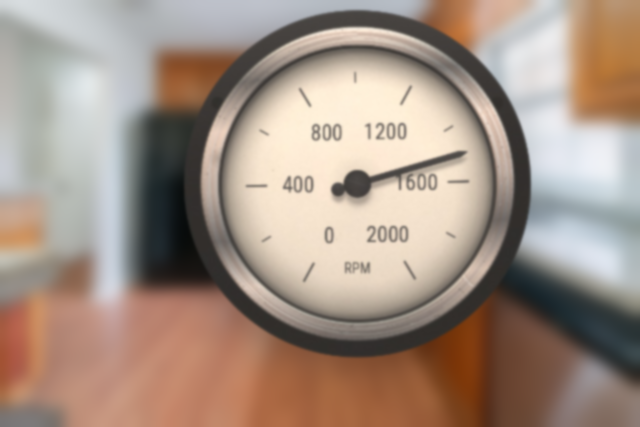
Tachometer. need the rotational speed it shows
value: 1500 rpm
